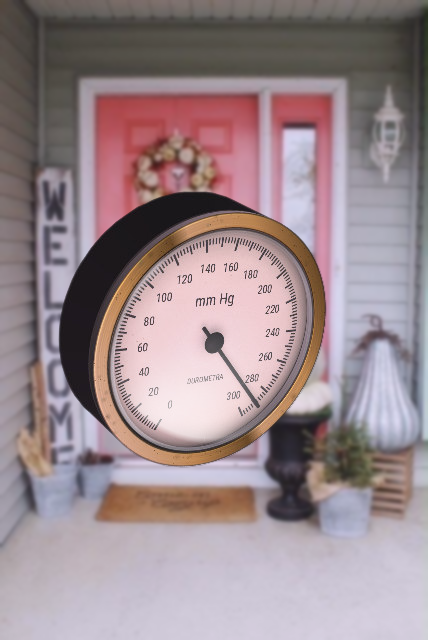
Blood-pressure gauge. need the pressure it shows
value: 290 mmHg
